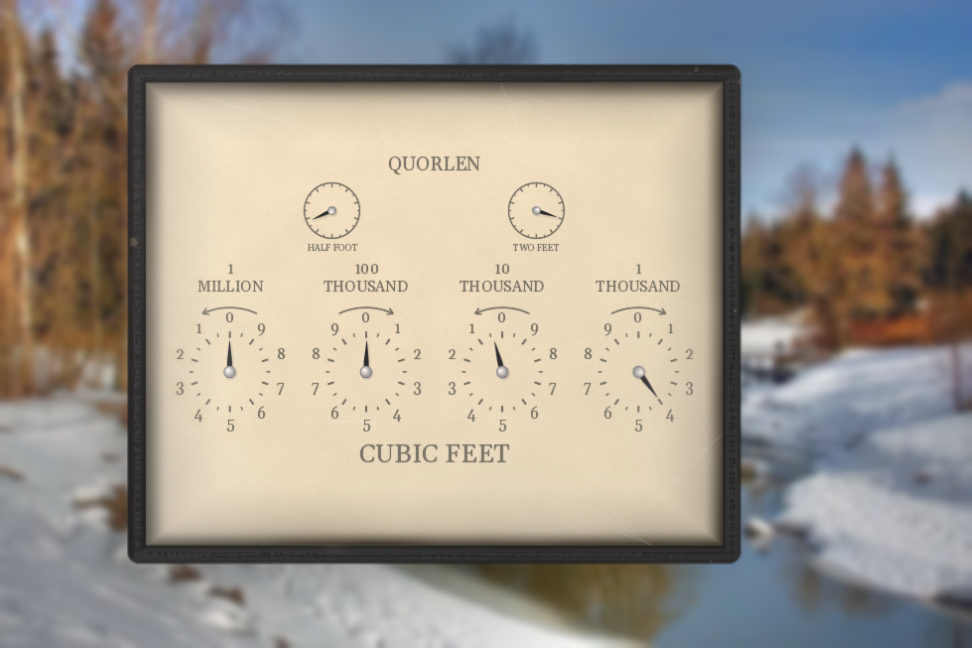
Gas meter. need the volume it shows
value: 400 ft³
